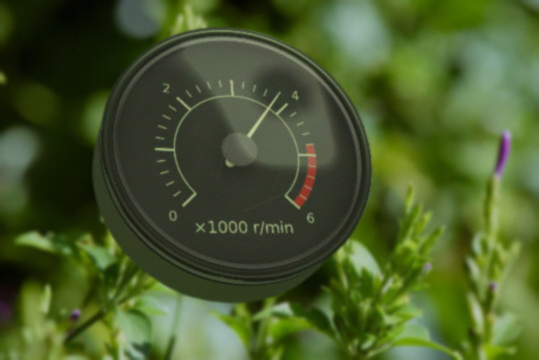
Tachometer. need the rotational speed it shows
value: 3800 rpm
